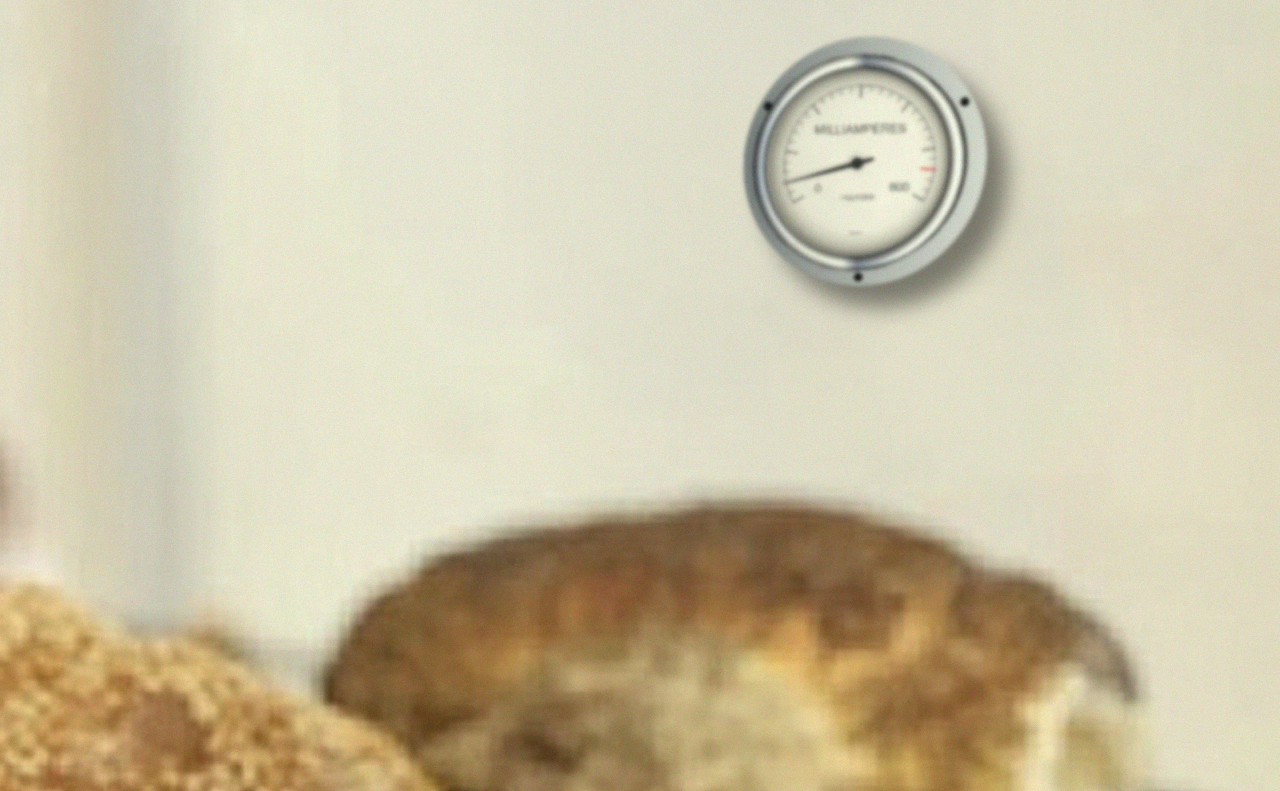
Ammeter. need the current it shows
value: 40 mA
